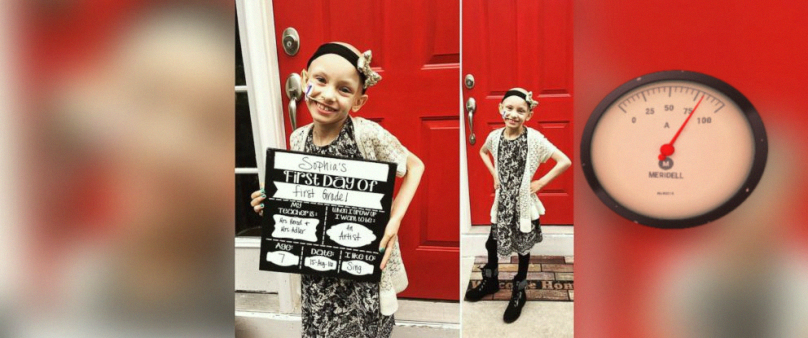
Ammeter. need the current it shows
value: 80 A
